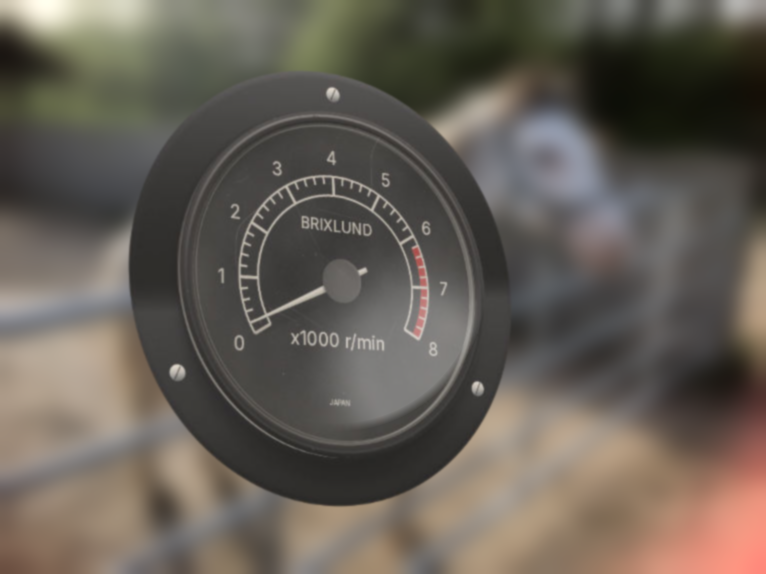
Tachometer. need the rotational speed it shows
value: 200 rpm
